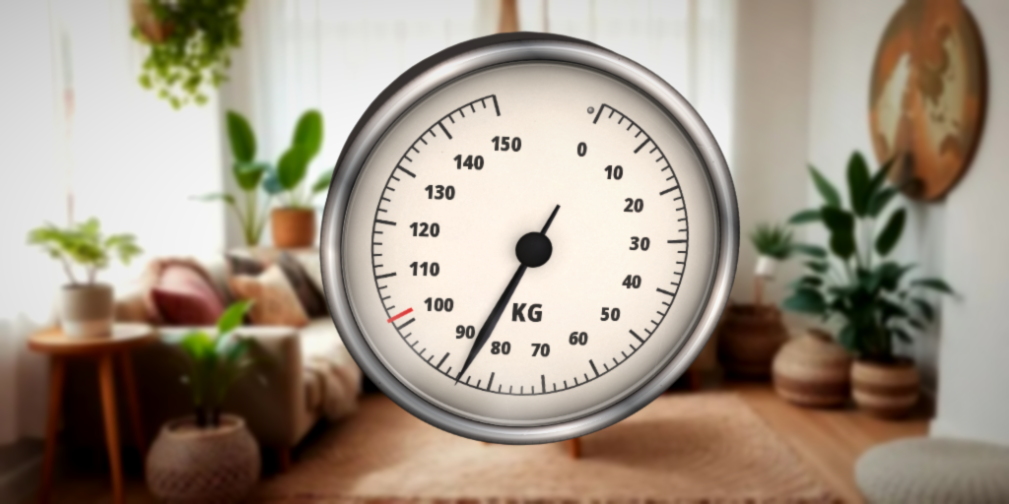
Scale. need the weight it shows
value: 86 kg
